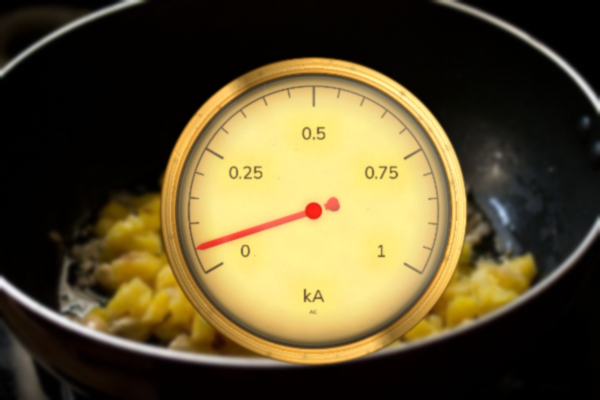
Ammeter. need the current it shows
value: 0.05 kA
